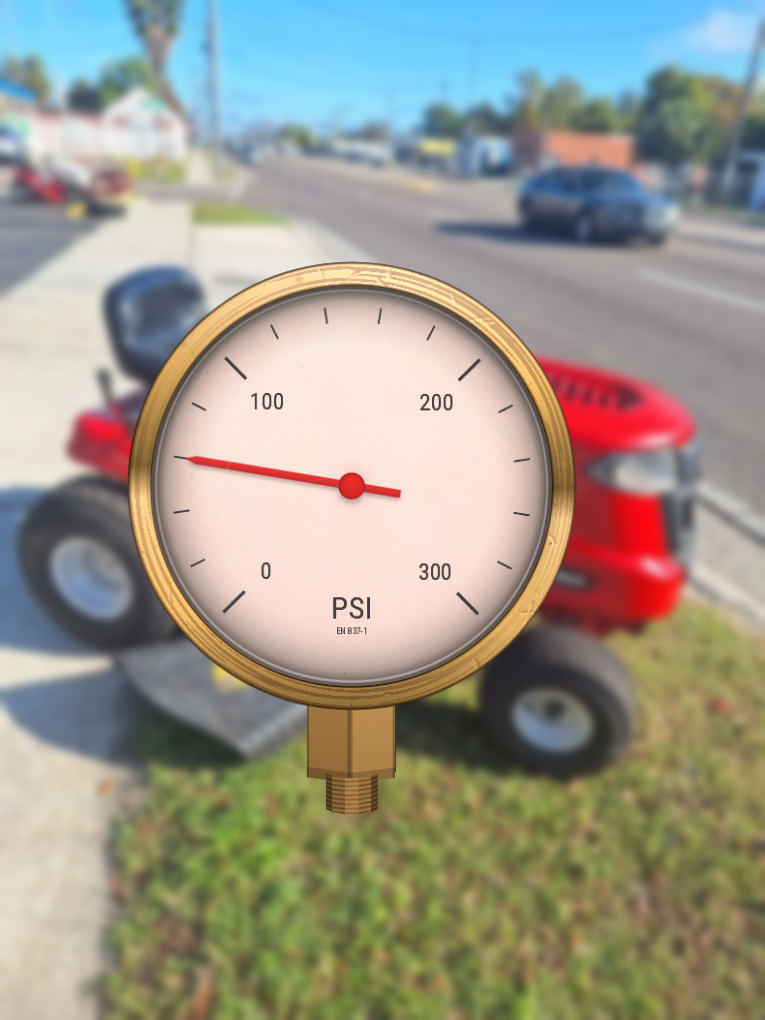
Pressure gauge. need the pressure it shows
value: 60 psi
